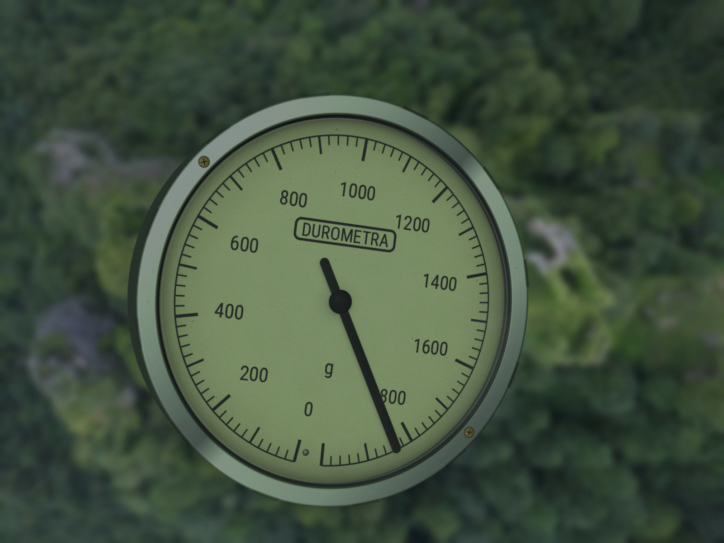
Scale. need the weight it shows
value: 1840 g
